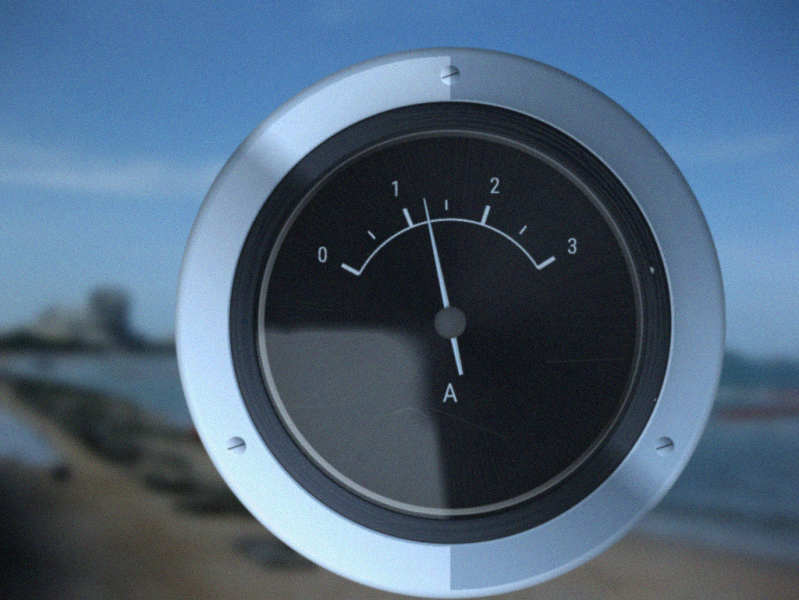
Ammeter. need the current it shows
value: 1.25 A
